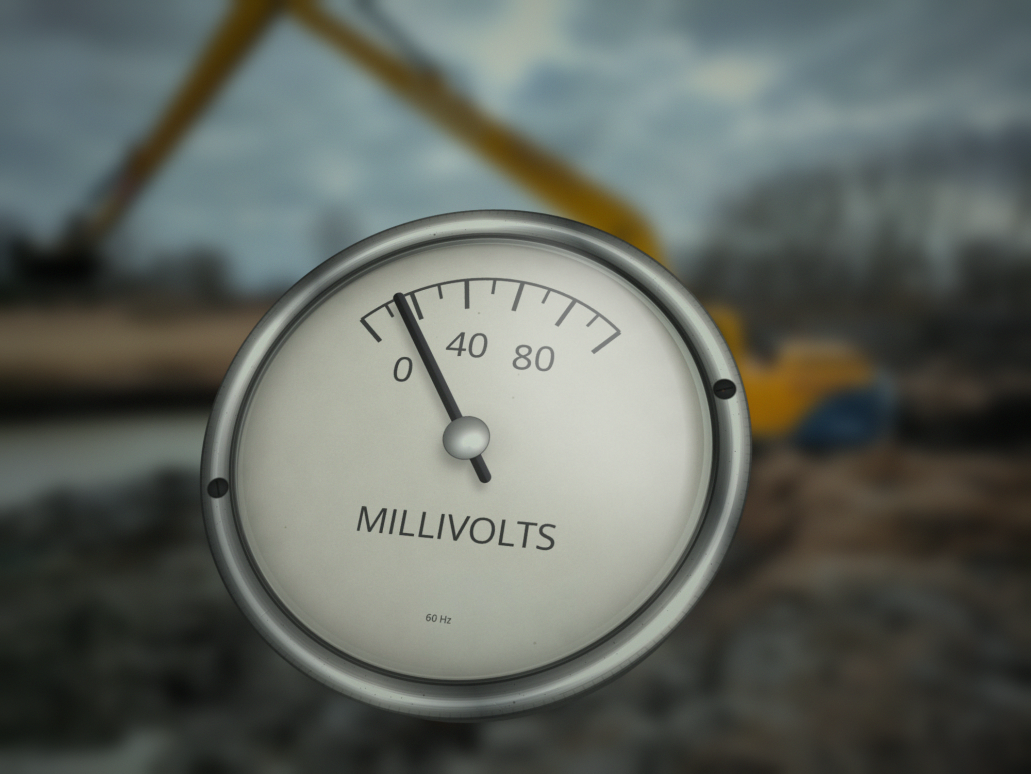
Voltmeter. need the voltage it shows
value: 15 mV
